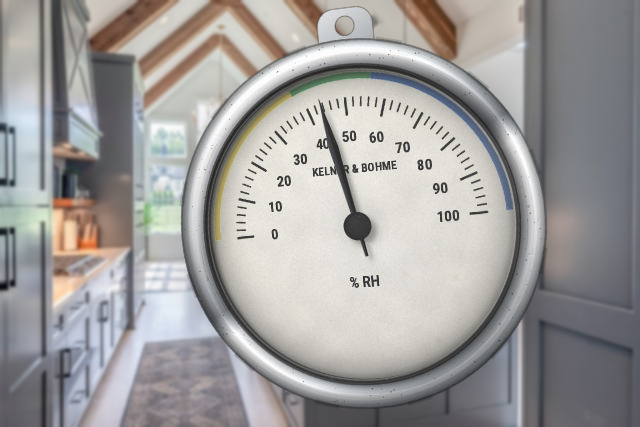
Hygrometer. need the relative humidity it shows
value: 44 %
